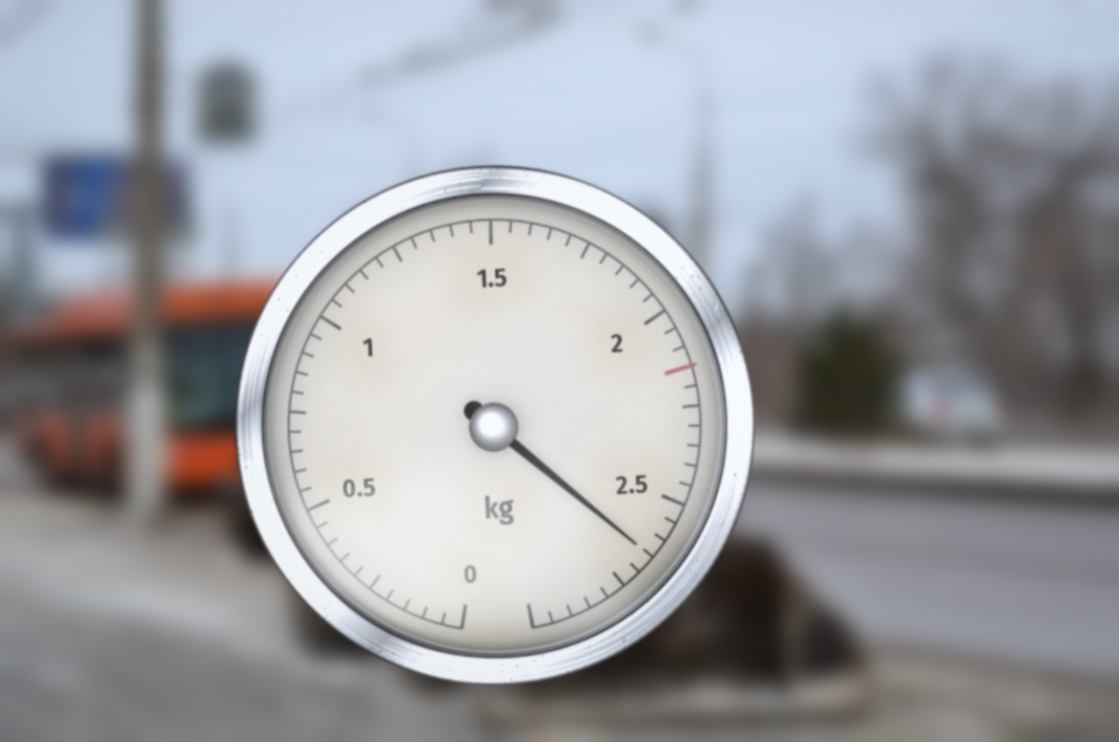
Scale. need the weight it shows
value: 2.65 kg
